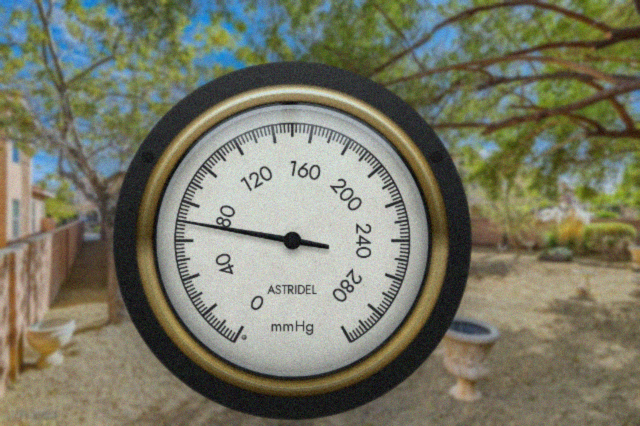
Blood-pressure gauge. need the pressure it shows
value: 70 mmHg
